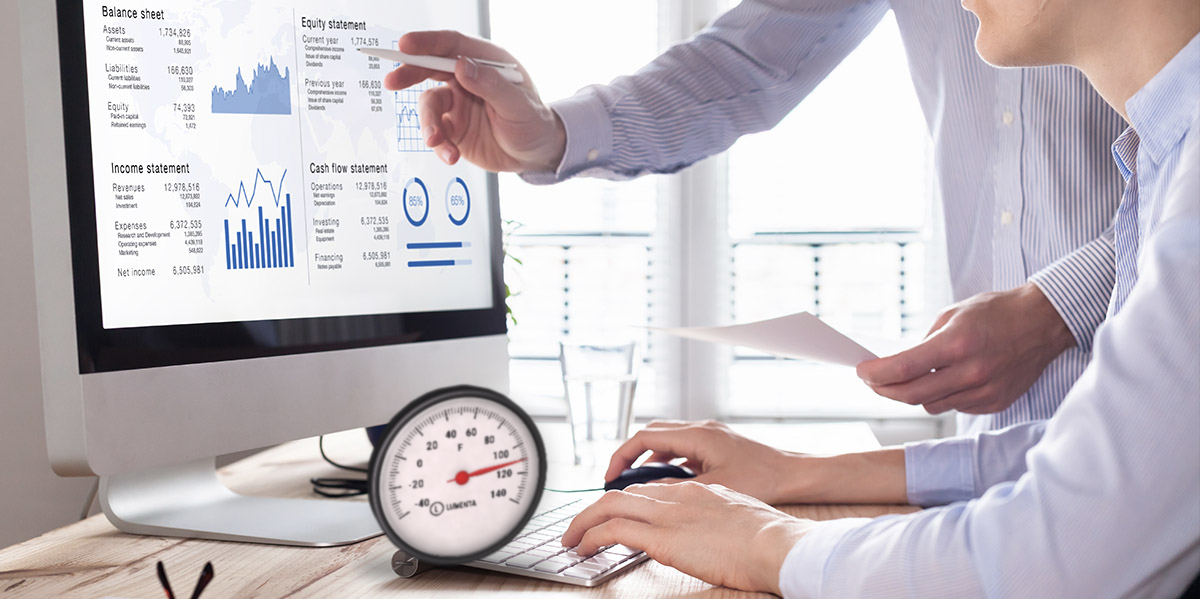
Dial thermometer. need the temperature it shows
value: 110 °F
